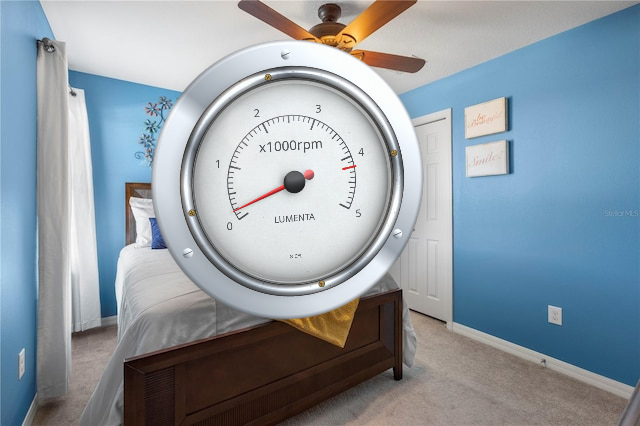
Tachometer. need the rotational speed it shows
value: 200 rpm
